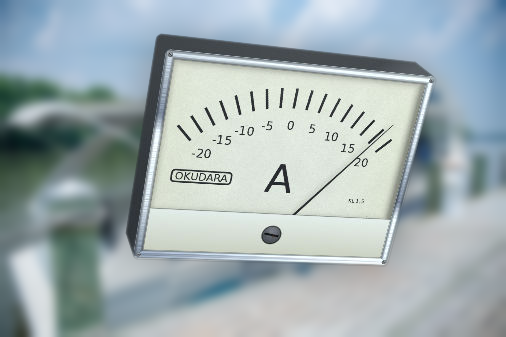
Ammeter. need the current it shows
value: 17.5 A
